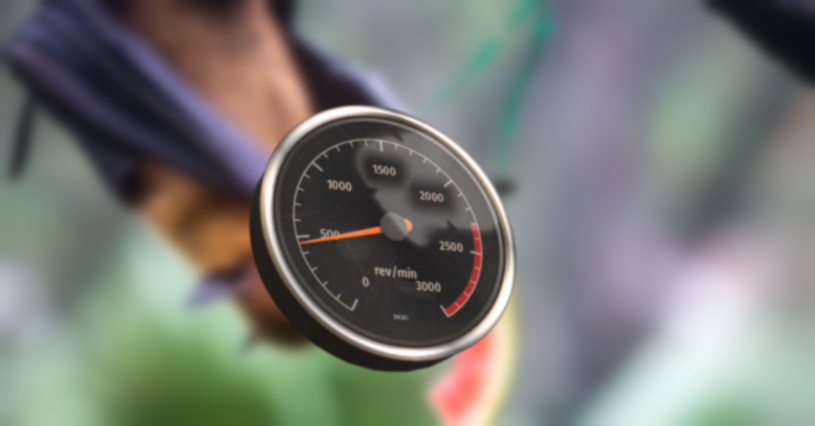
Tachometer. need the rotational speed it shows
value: 450 rpm
